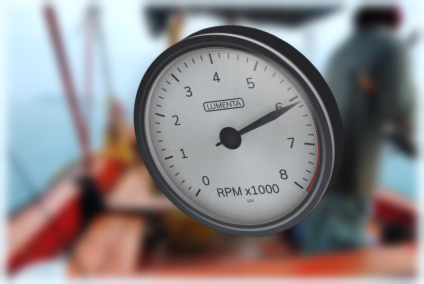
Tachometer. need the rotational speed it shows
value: 6100 rpm
